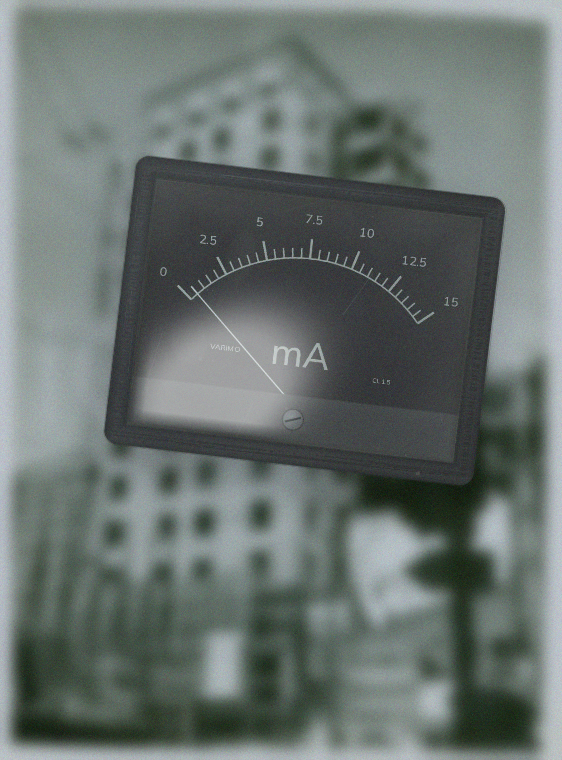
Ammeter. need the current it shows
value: 0.5 mA
